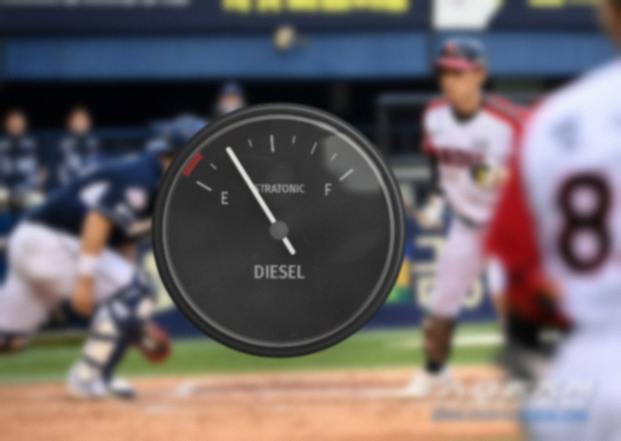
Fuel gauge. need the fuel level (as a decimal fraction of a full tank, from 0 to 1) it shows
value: 0.25
